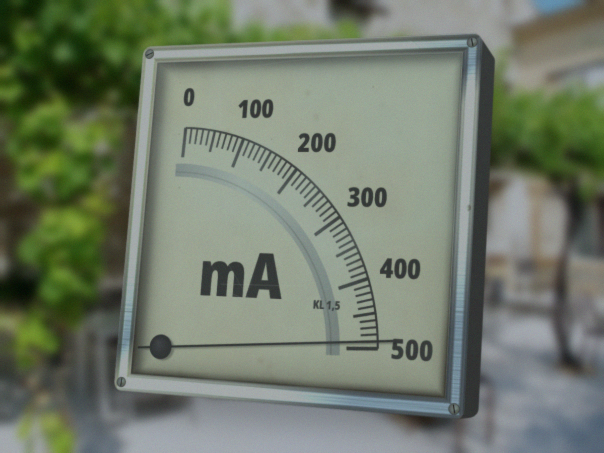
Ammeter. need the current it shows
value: 490 mA
